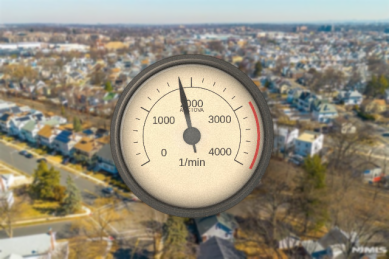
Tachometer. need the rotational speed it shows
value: 1800 rpm
